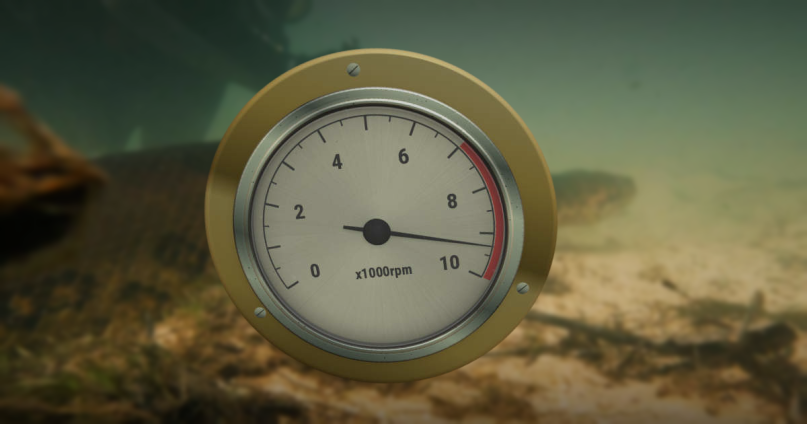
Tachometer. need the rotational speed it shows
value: 9250 rpm
